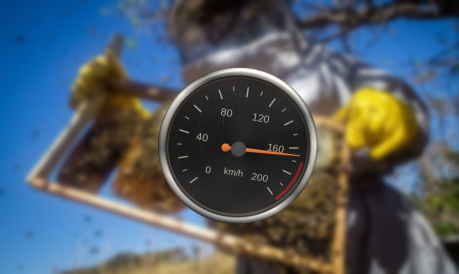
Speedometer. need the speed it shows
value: 165 km/h
